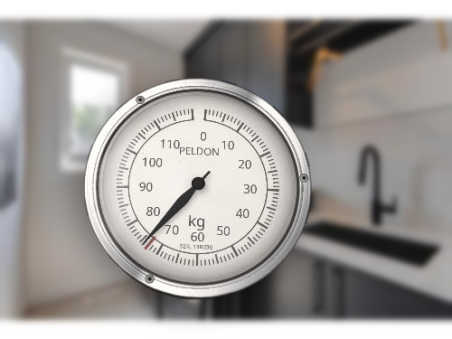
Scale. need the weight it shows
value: 74 kg
